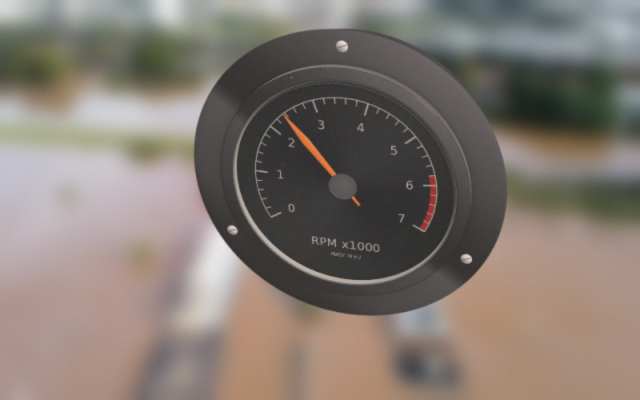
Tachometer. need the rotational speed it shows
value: 2400 rpm
